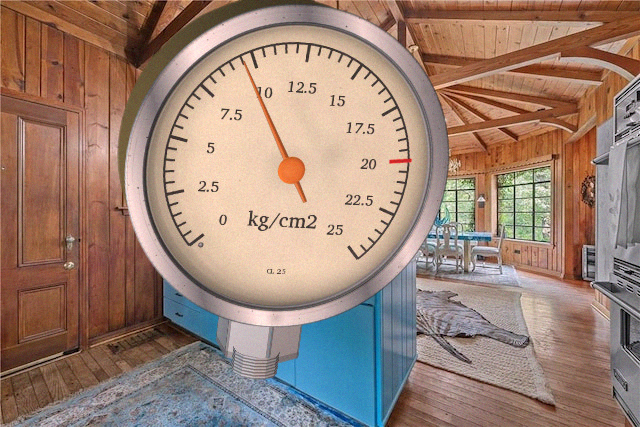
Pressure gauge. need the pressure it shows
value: 9.5 kg/cm²
